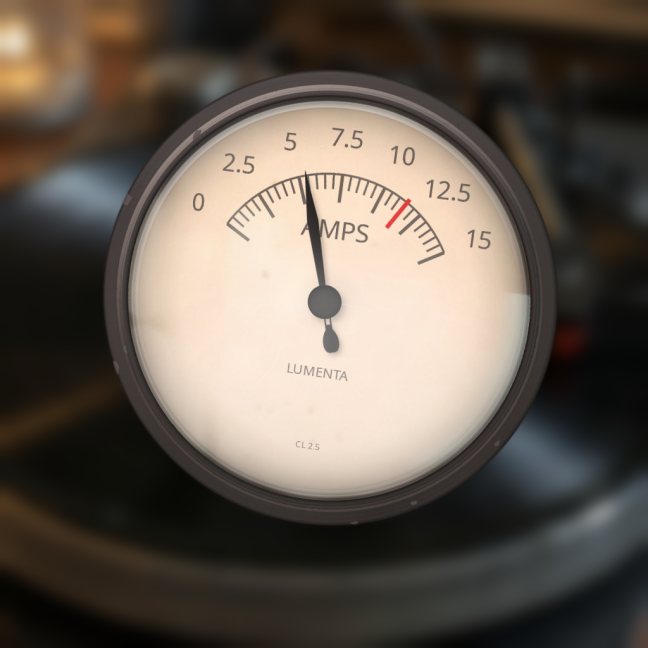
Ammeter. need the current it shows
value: 5.5 A
